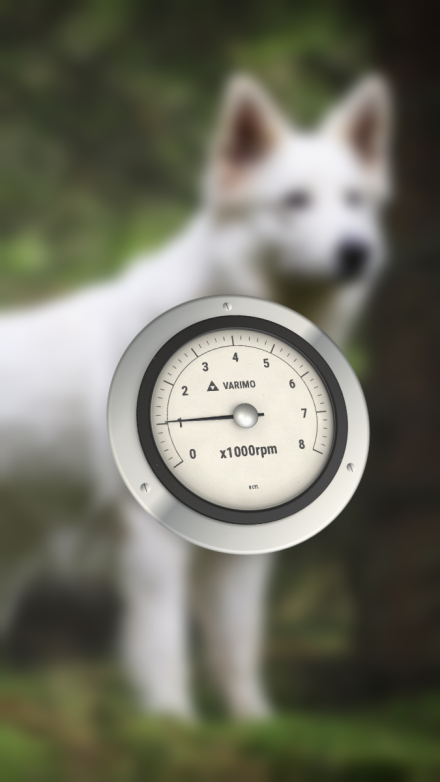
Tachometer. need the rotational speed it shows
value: 1000 rpm
